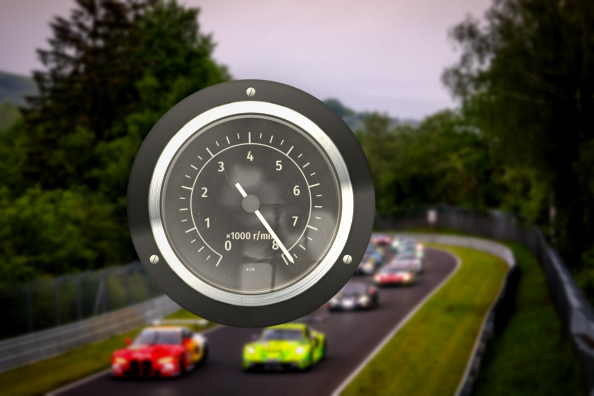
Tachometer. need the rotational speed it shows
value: 7875 rpm
